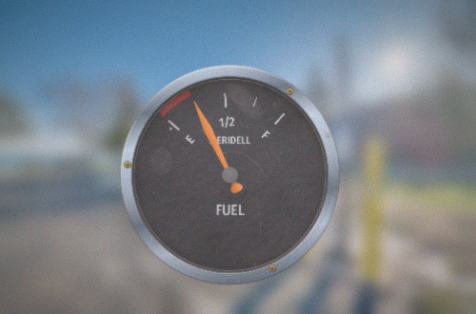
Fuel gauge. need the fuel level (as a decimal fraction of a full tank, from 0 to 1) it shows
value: 0.25
